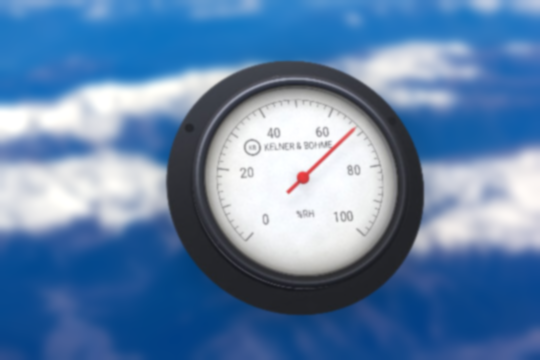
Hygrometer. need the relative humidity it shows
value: 68 %
